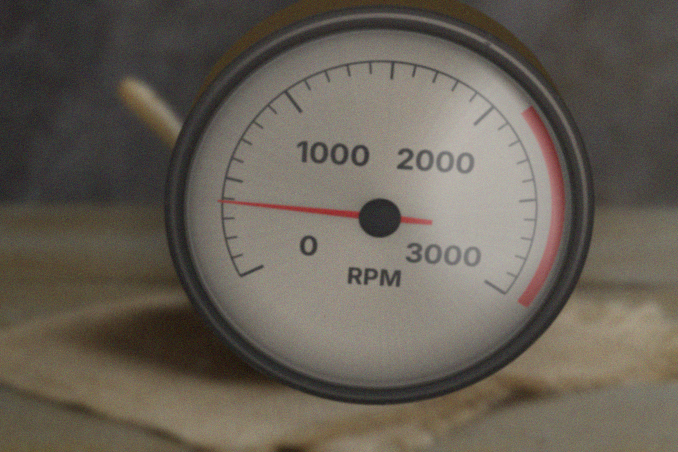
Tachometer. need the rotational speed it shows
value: 400 rpm
